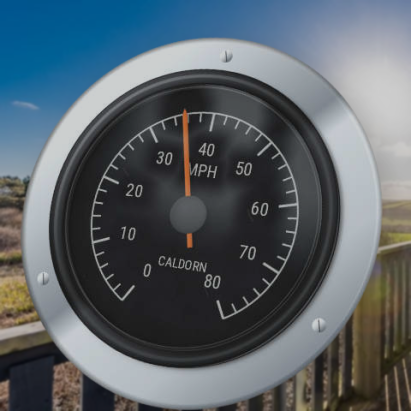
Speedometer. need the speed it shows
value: 36 mph
